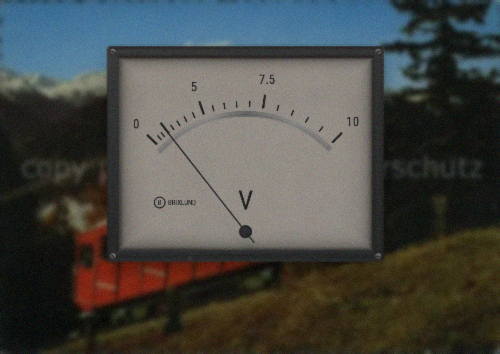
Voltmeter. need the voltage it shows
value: 2.5 V
